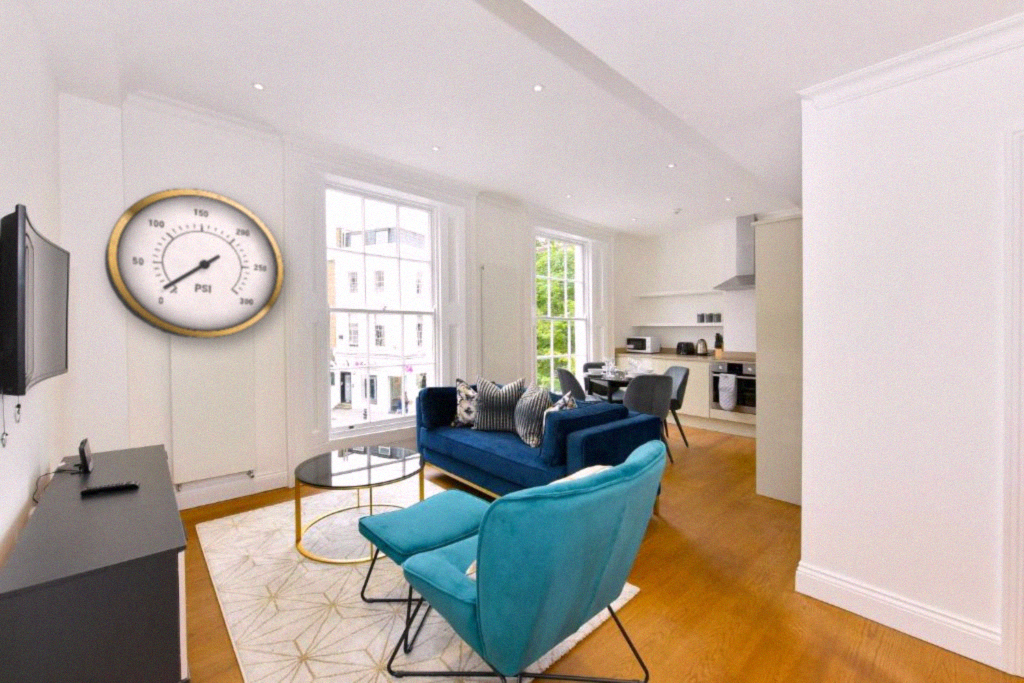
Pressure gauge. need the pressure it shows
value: 10 psi
